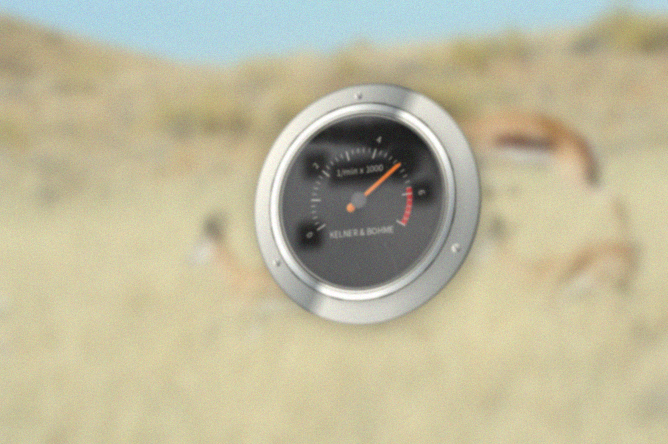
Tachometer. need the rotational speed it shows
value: 5000 rpm
